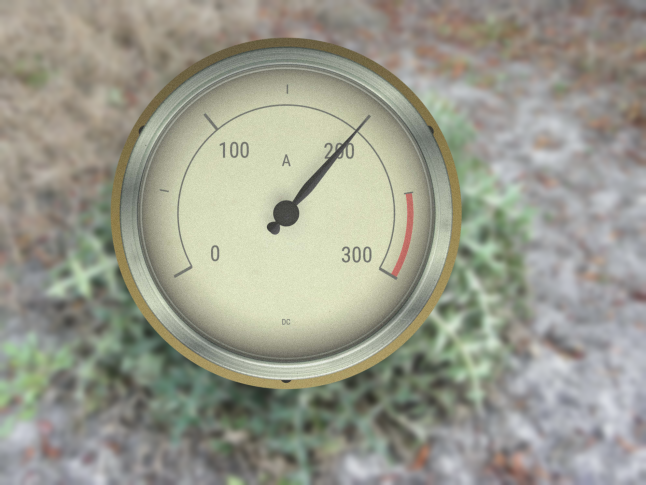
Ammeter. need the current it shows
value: 200 A
